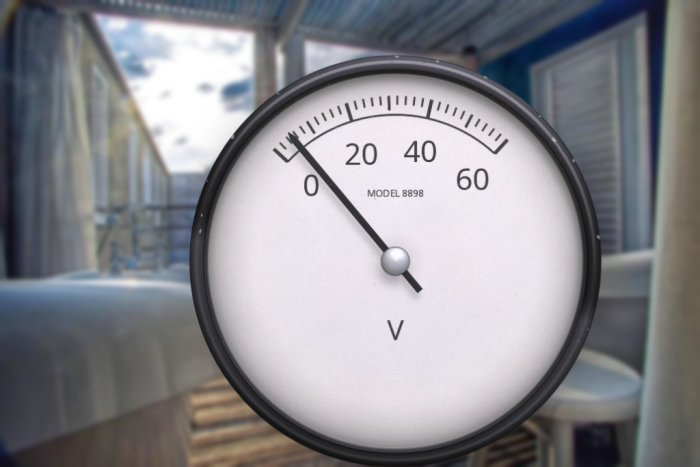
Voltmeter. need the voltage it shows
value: 5 V
